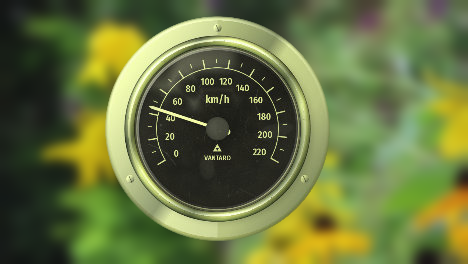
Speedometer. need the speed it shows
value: 45 km/h
